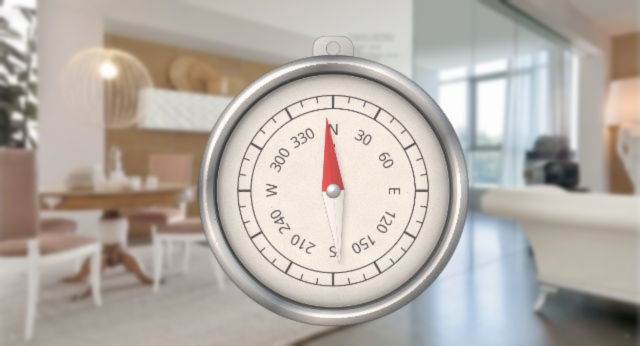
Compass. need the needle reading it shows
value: 355 °
